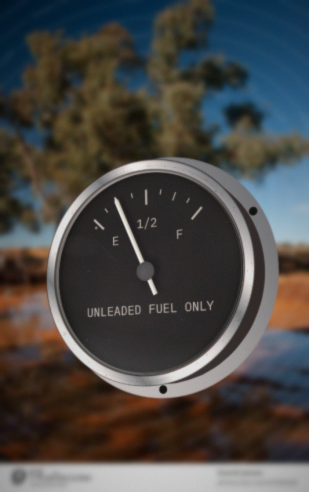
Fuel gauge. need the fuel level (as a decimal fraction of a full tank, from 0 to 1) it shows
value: 0.25
